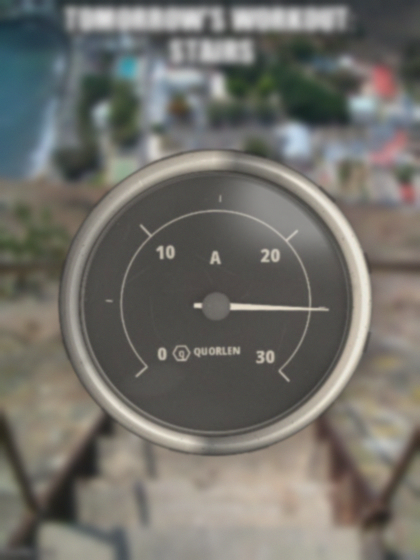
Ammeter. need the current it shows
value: 25 A
